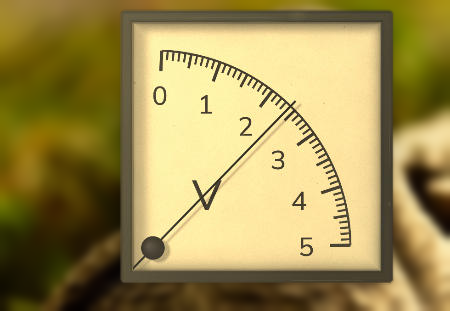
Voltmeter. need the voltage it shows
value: 2.4 V
